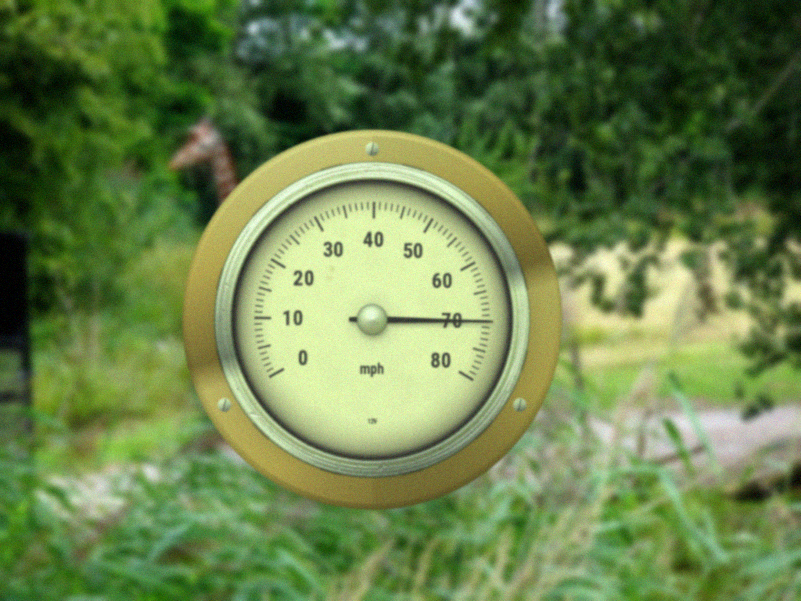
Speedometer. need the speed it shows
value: 70 mph
